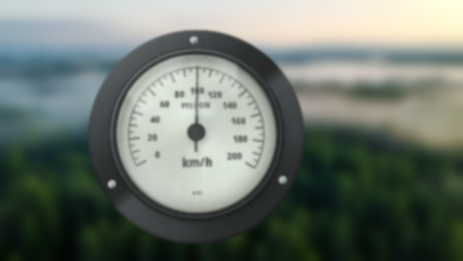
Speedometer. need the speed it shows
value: 100 km/h
